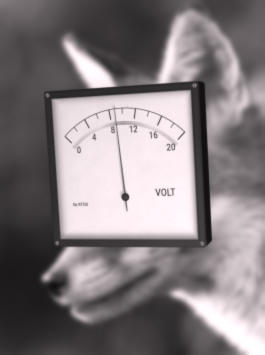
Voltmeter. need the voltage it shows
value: 9 V
